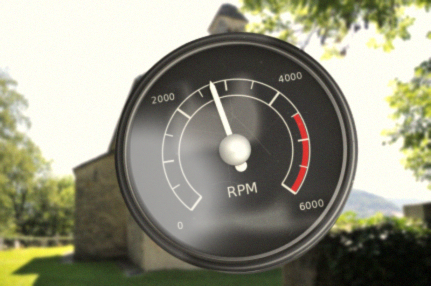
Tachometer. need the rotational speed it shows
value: 2750 rpm
